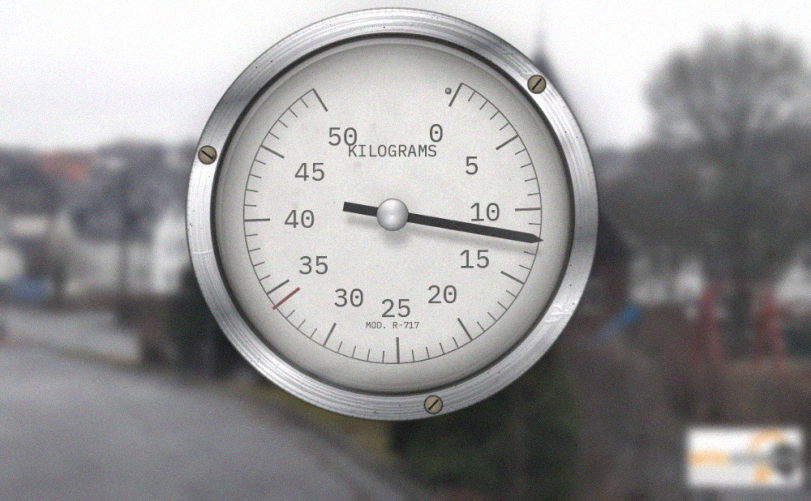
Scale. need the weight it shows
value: 12 kg
